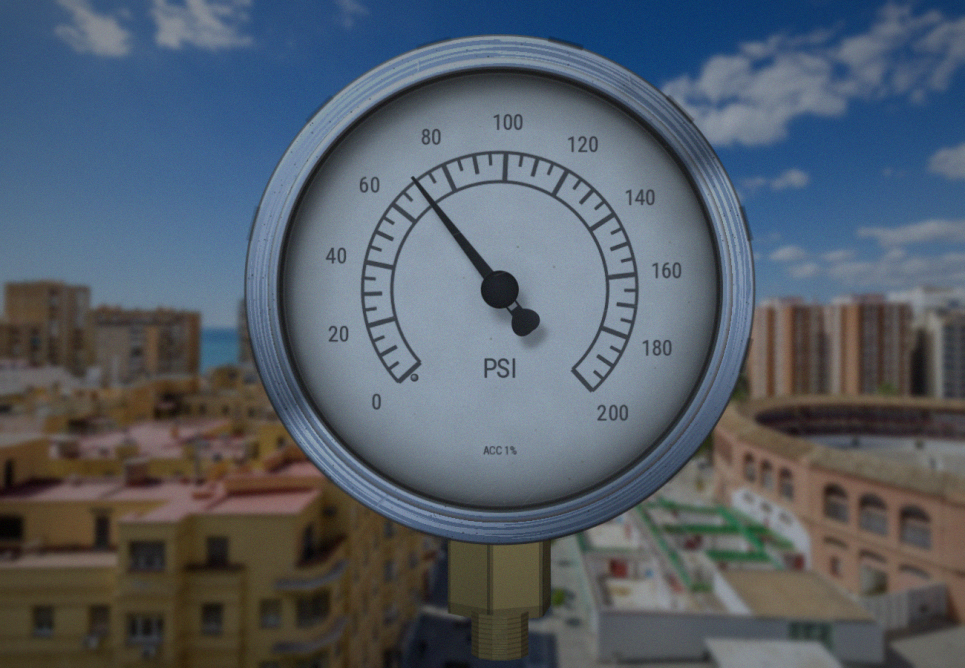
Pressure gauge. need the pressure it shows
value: 70 psi
